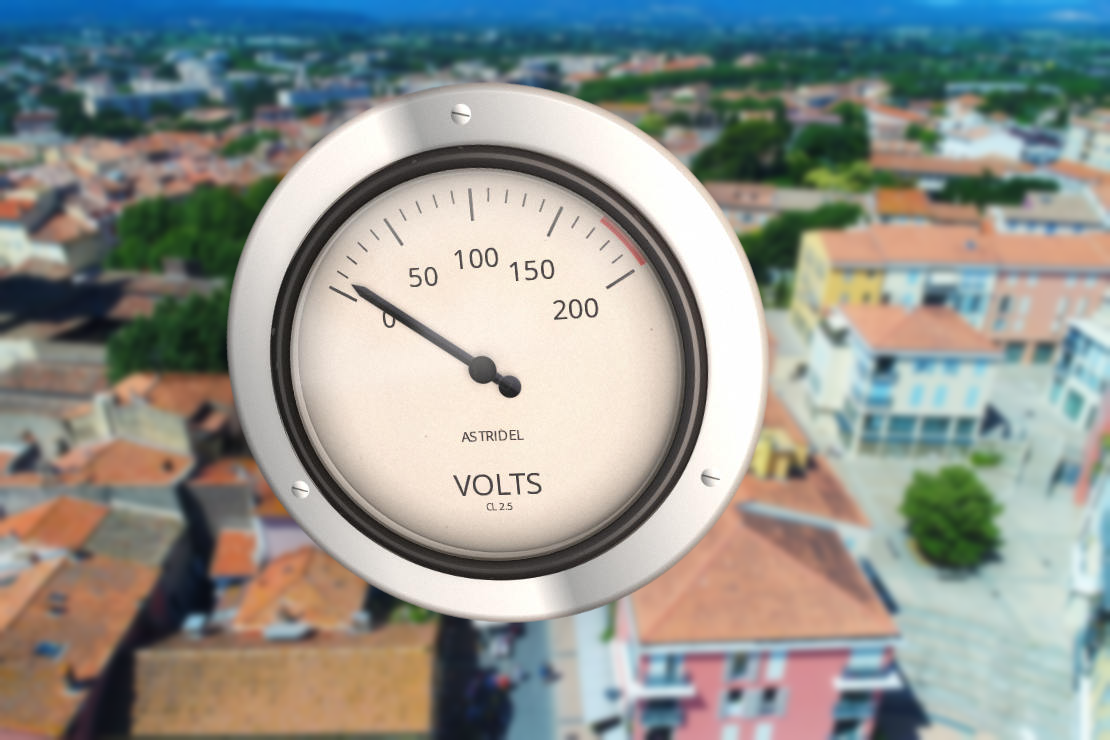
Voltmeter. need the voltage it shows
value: 10 V
